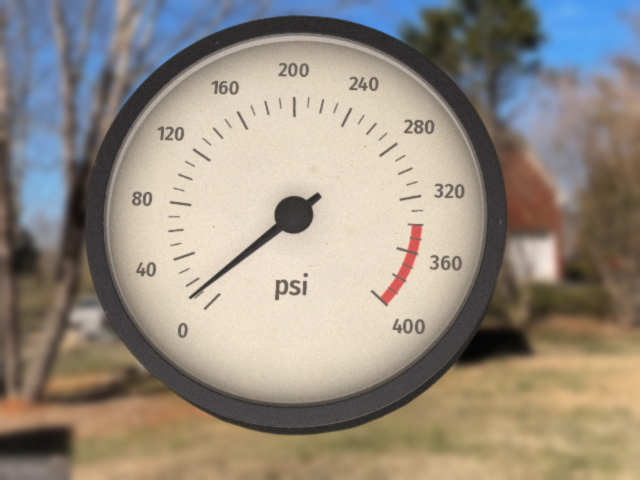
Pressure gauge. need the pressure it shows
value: 10 psi
